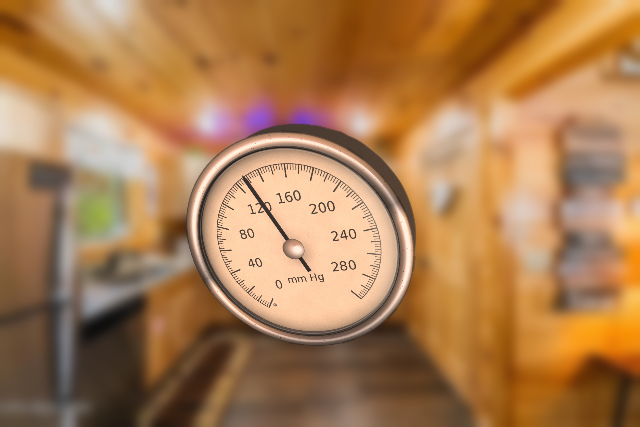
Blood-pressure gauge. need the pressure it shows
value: 130 mmHg
